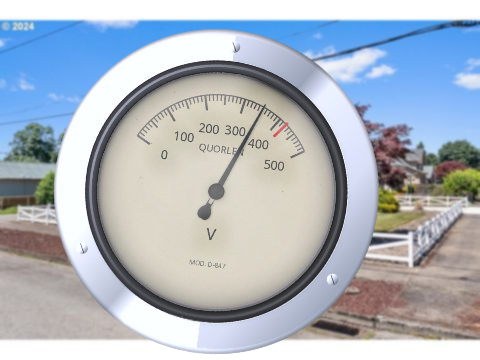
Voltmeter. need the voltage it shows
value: 350 V
